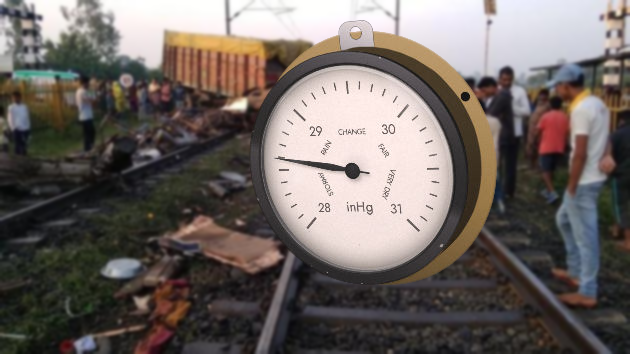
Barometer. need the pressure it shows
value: 28.6 inHg
